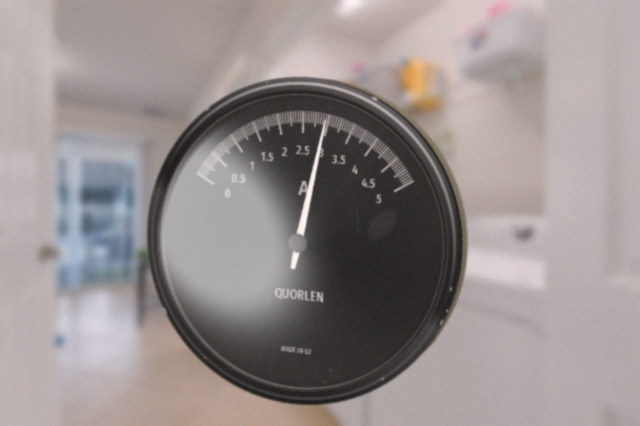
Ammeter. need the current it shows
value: 3 A
